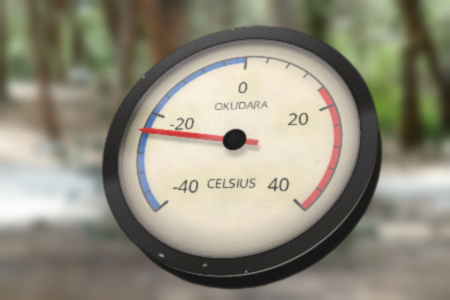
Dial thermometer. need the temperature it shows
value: -24 °C
